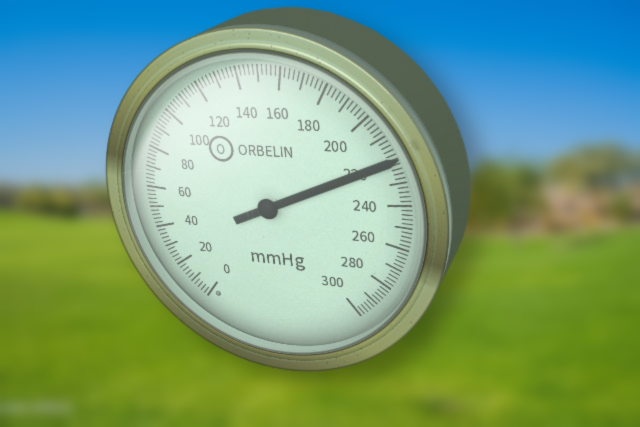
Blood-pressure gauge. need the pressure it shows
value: 220 mmHg
